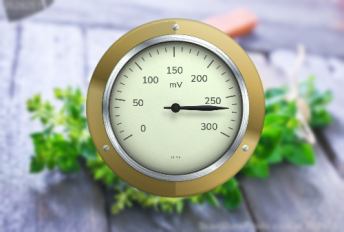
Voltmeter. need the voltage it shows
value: 265 mV
